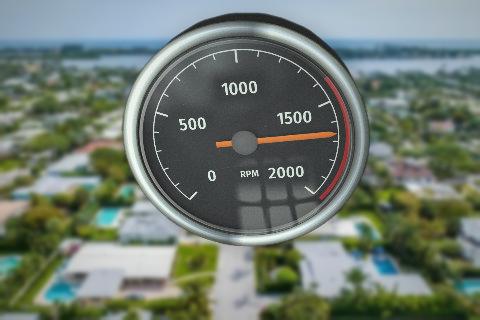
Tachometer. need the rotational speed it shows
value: 1650 rpm
